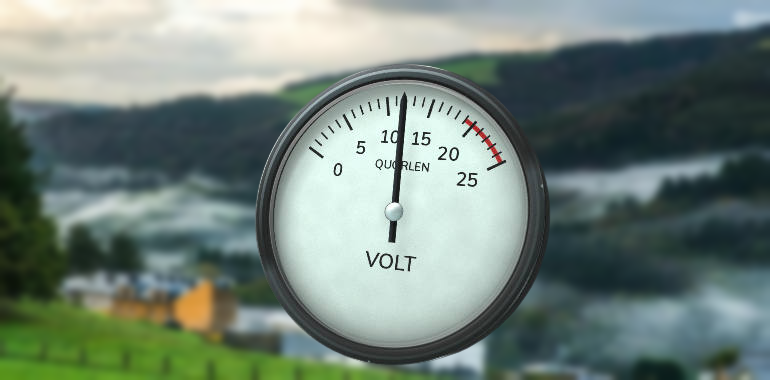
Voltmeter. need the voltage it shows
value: 12 V
